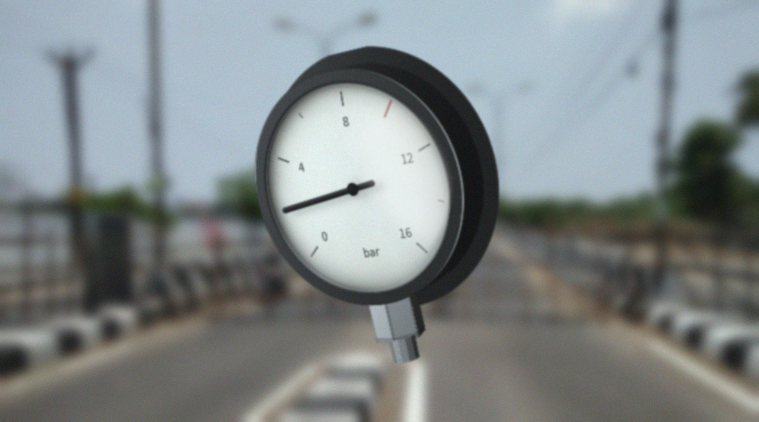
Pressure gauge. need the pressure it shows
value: 2 bar
